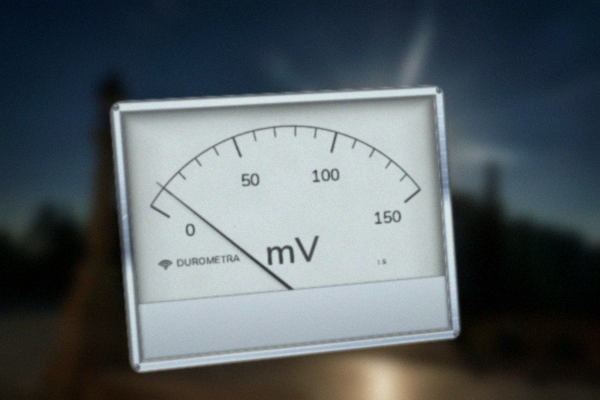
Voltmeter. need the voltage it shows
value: 10 mV
